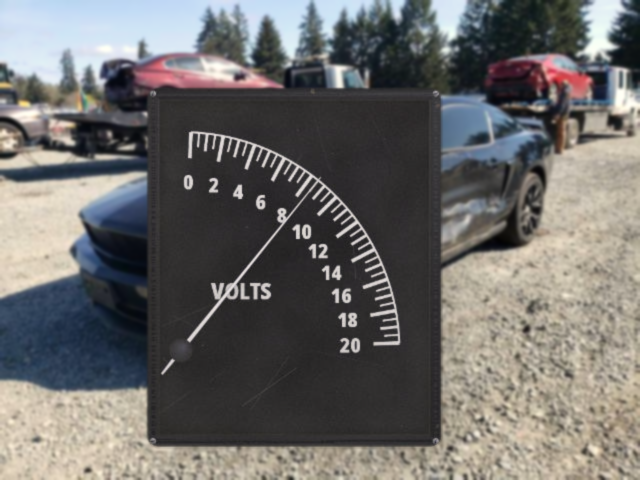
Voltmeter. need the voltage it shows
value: 8.5 V
